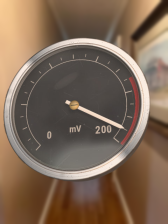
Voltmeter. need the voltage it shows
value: 190 mV
